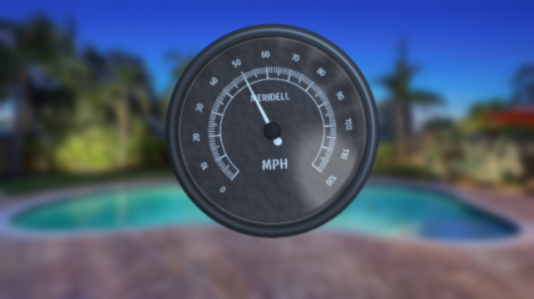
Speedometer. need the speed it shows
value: 50 mph
